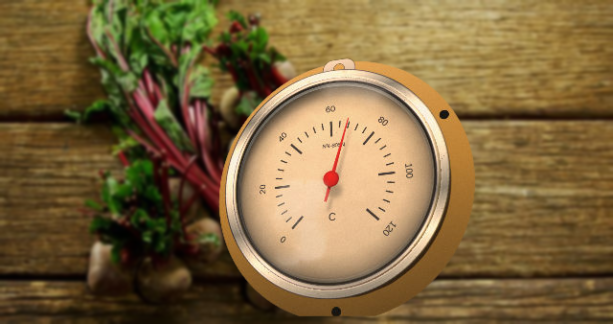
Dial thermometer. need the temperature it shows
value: 68 °C
